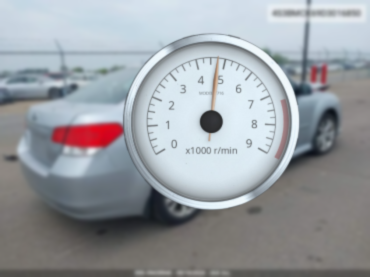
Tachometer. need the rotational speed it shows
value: 4750 rpm
